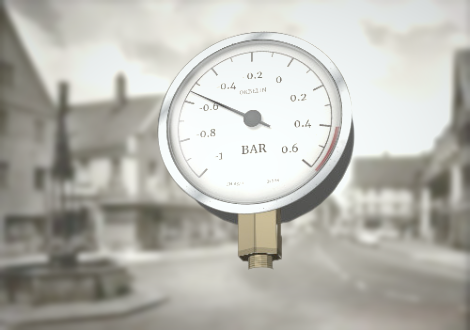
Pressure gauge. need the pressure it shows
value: -0.55 bar
